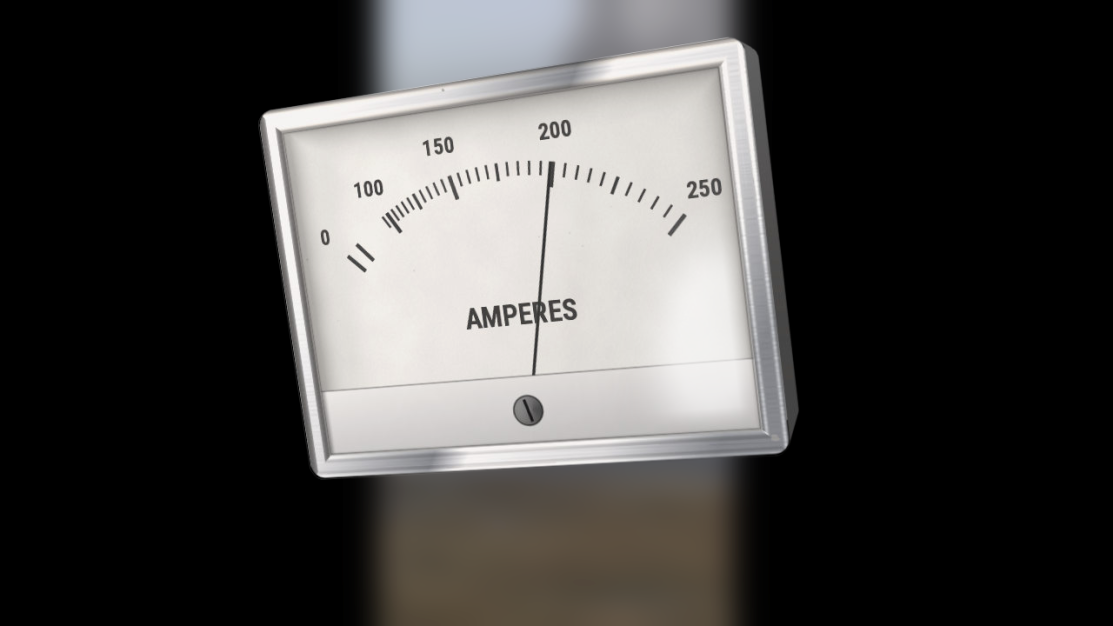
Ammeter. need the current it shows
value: 200 A
